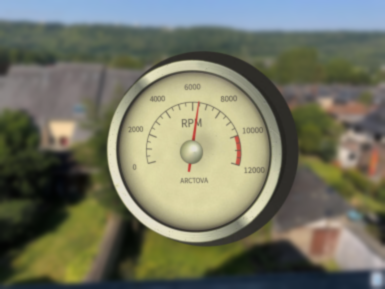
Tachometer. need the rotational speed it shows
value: 6500 rpm
